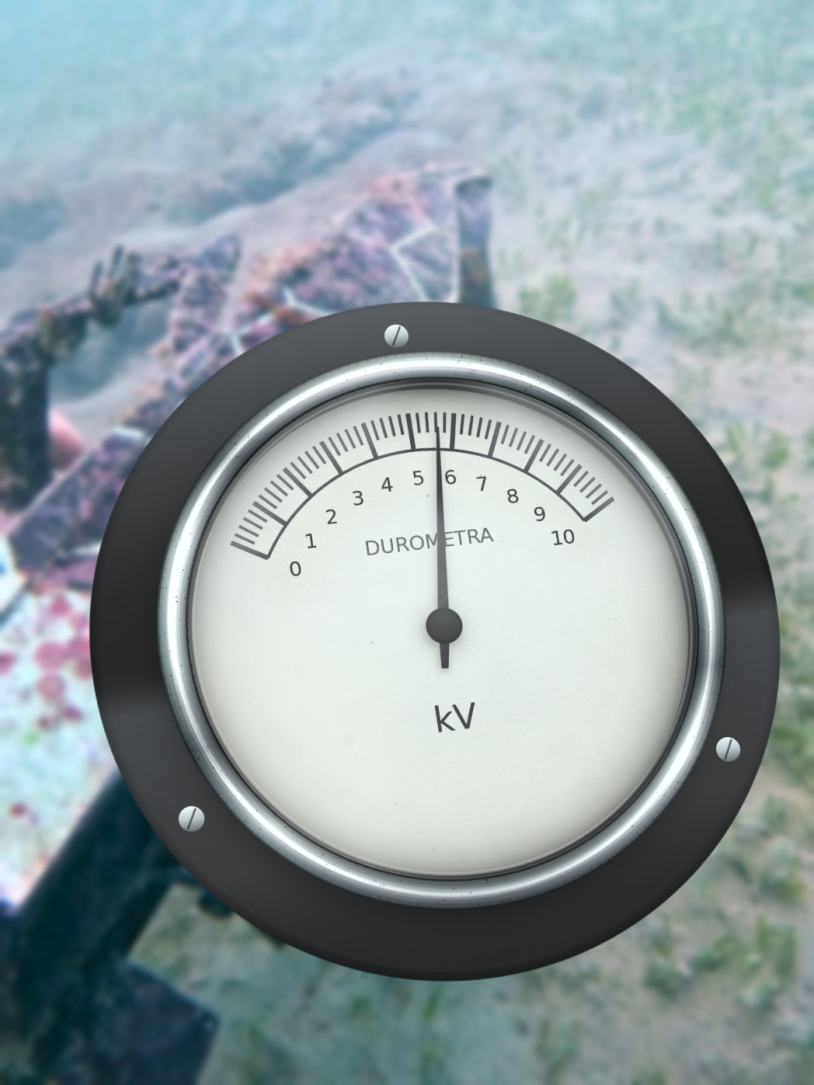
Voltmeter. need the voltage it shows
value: 5.6 kV
